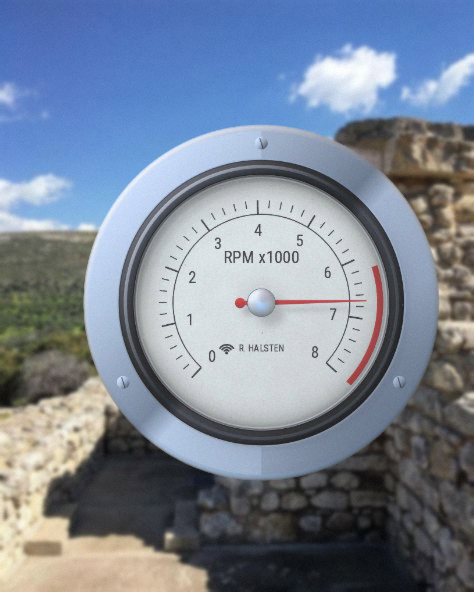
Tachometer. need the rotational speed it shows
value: 6700 rpm
